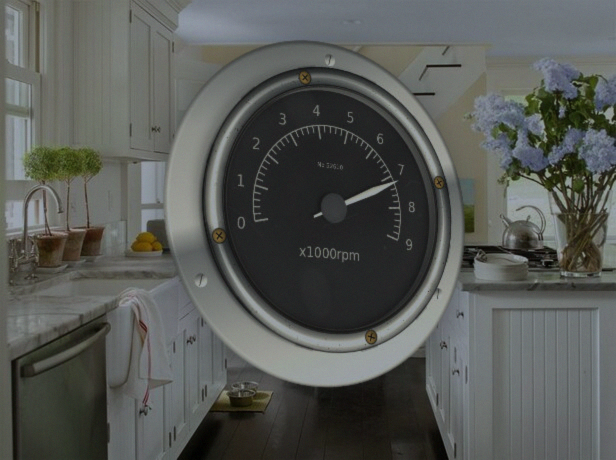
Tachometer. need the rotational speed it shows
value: 7200 rpm
